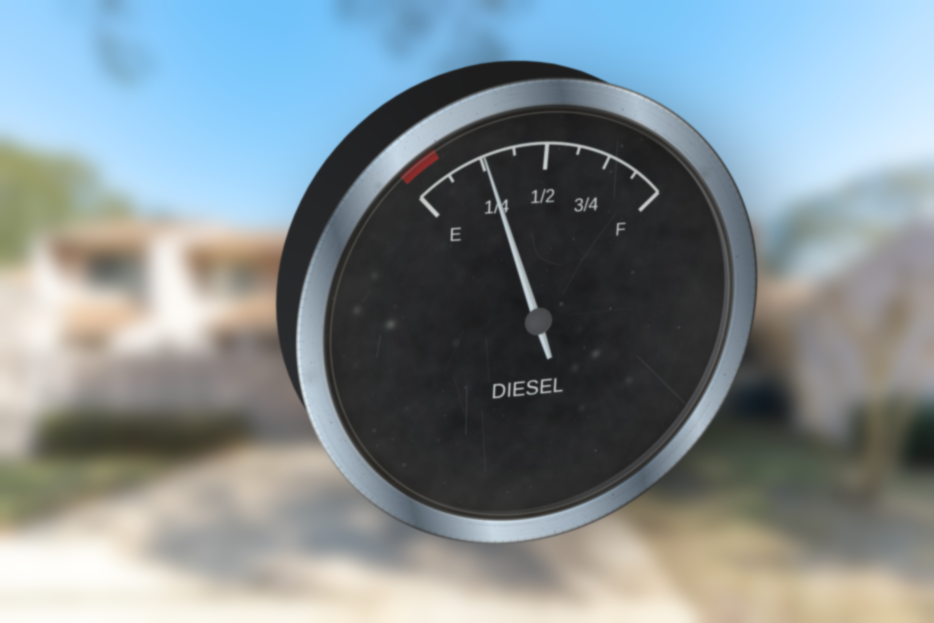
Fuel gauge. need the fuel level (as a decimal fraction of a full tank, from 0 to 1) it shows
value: 0.25
